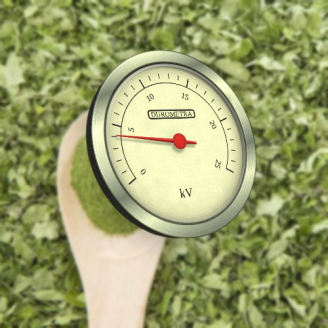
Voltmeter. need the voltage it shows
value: 4 kV
